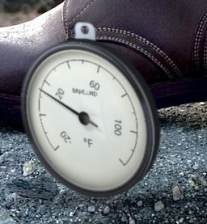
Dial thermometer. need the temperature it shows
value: 15 °F
